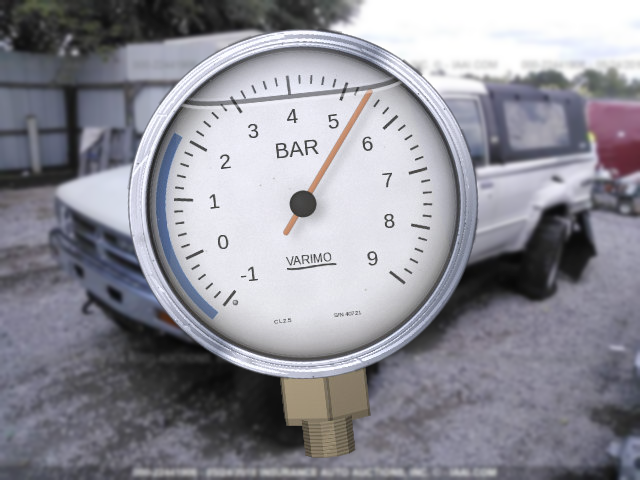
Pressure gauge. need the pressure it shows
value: 5.4 bar
